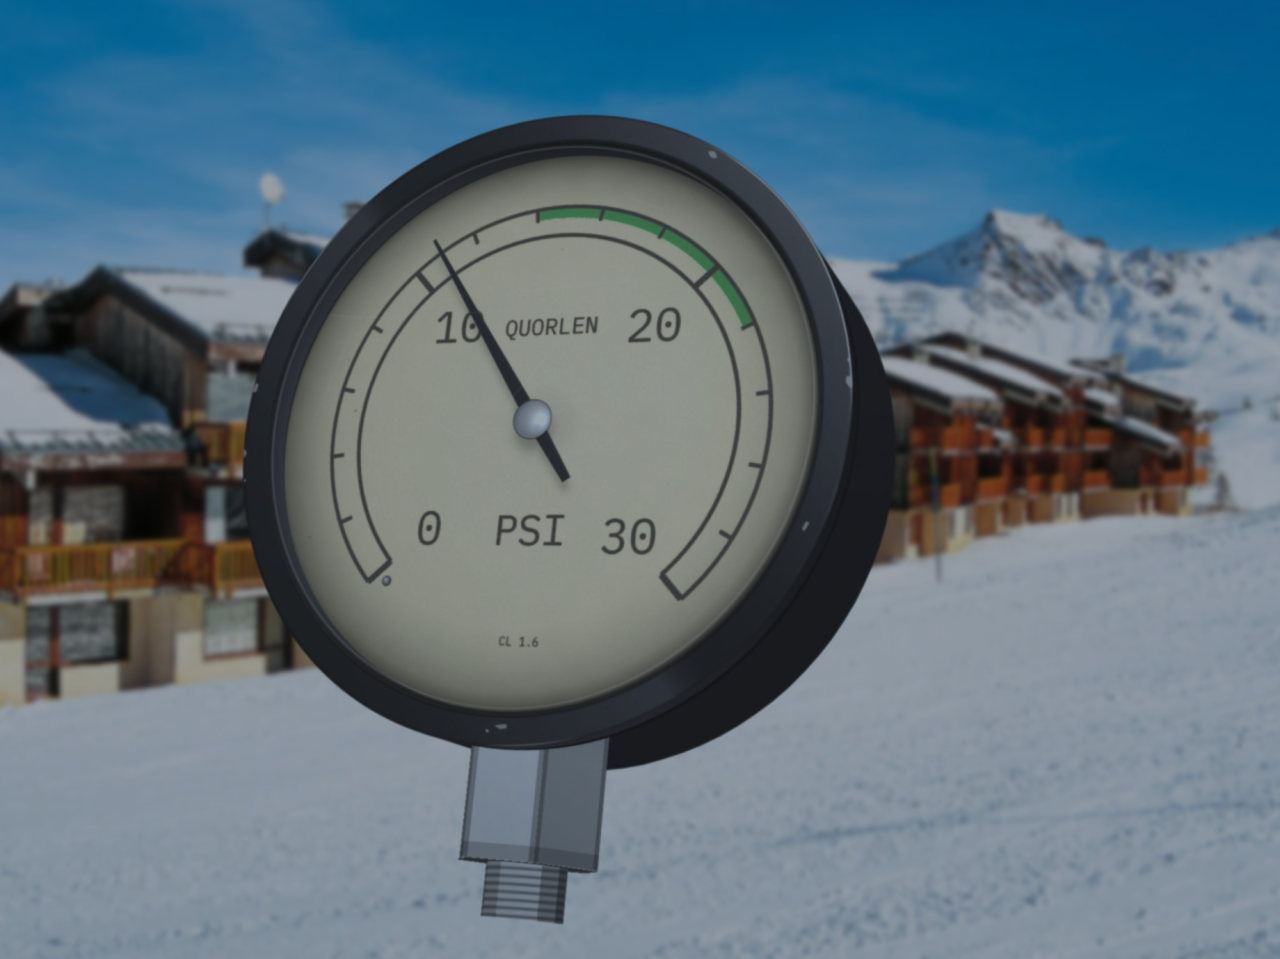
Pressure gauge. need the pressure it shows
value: 11 psi
